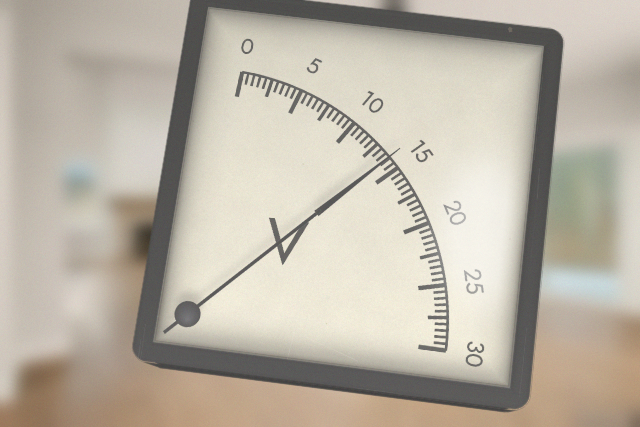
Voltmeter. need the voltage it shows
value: 14 V
